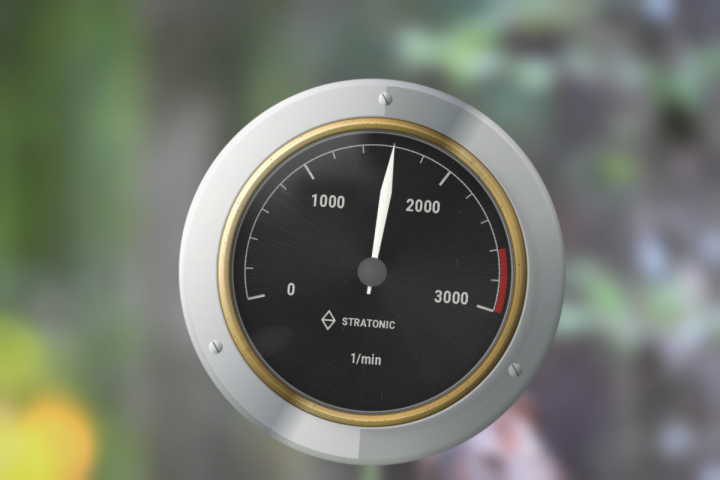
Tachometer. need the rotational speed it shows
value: 1600 rpm
